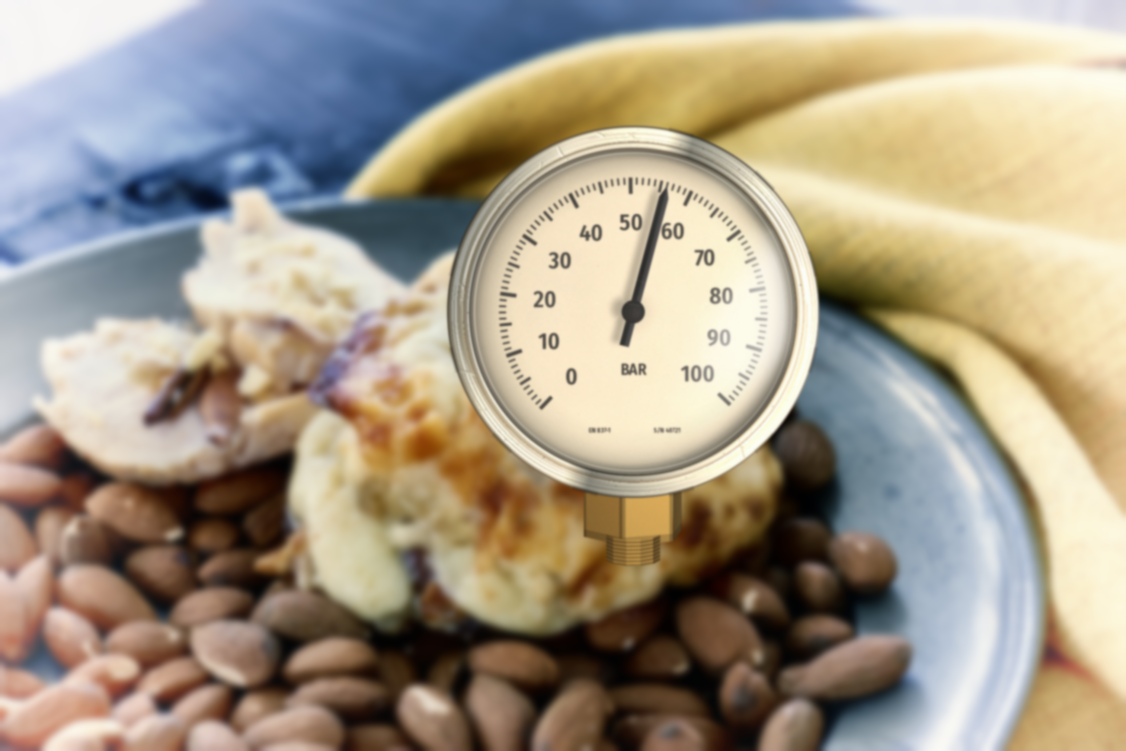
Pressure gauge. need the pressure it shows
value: 56 bar
